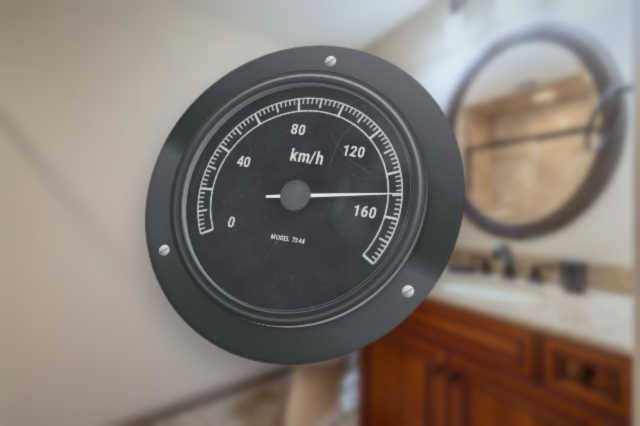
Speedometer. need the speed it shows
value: 150 km/h
